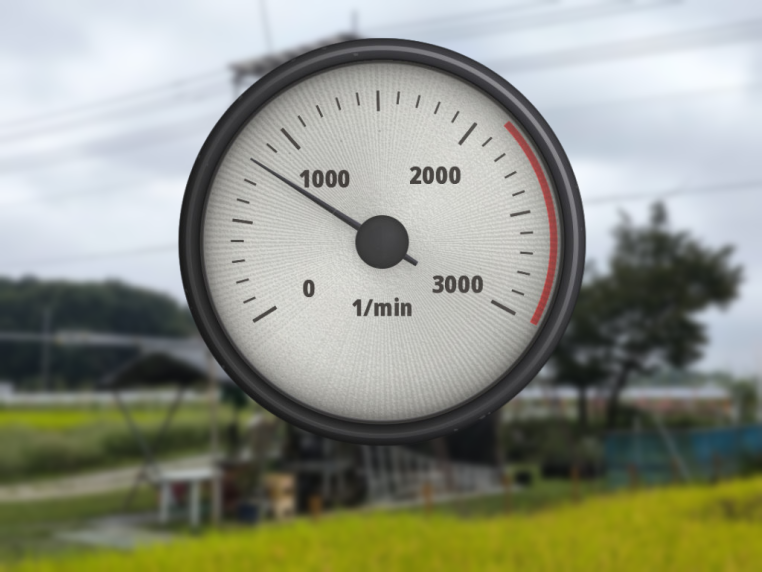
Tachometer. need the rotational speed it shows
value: 800 rpm
